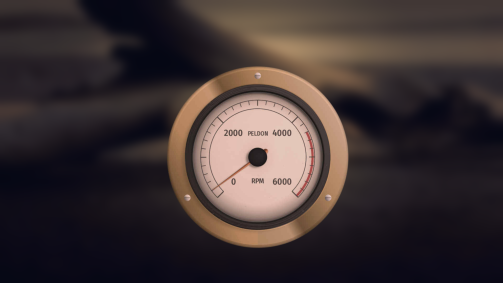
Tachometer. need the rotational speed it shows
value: 200 rpm
